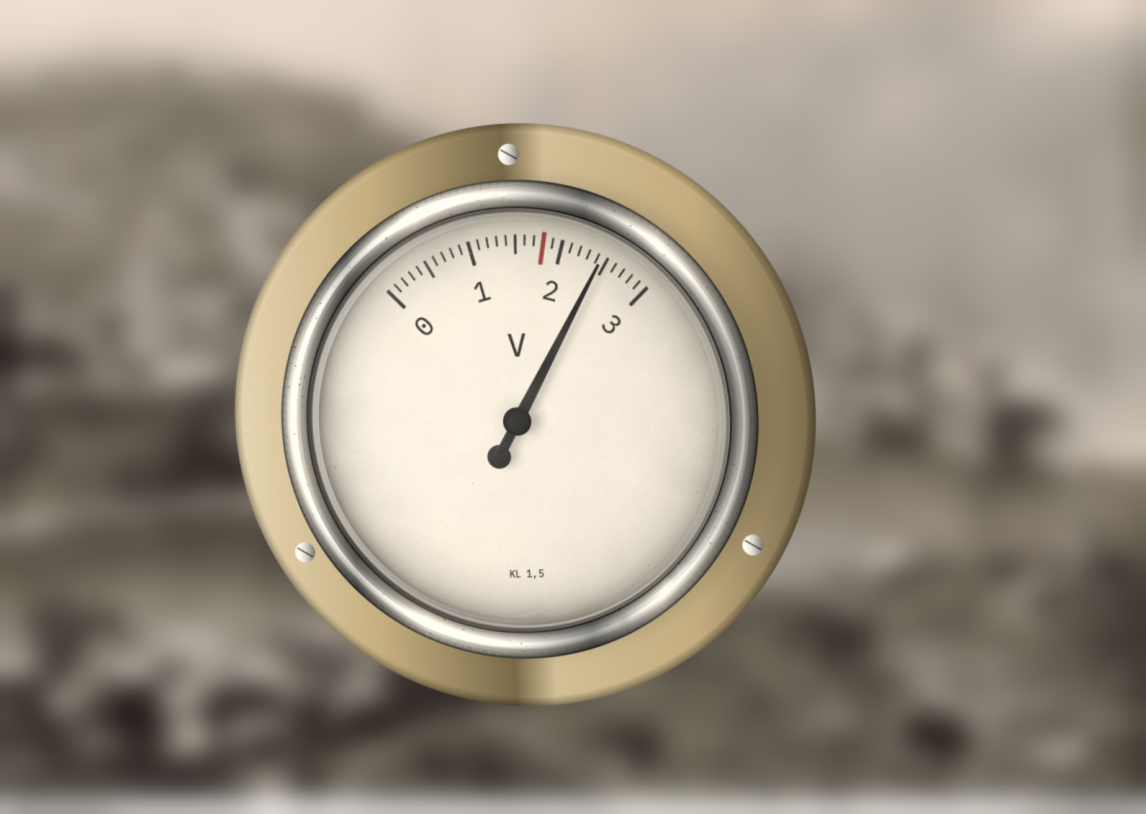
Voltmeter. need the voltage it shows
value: 2.45 V
